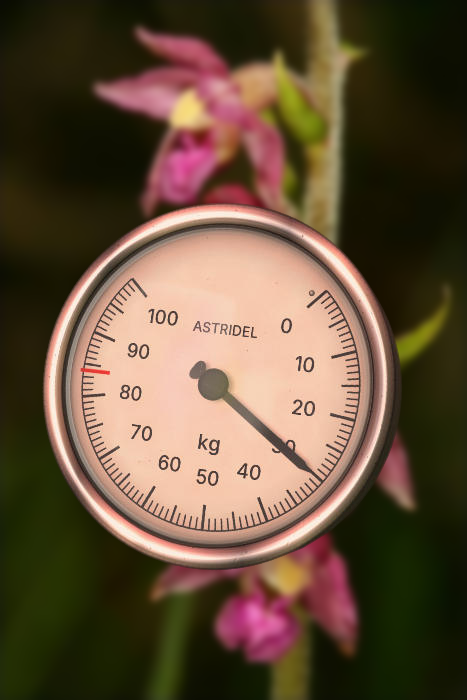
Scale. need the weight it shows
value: 30 kg
